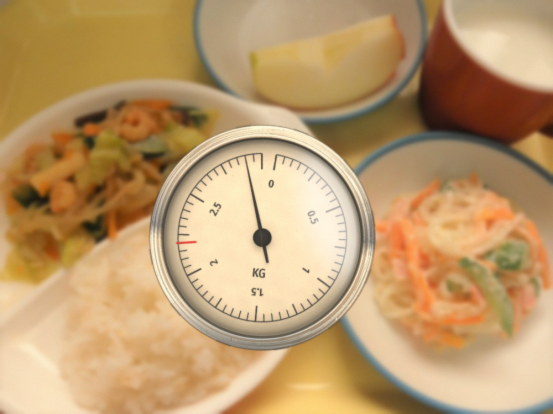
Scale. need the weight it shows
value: 2.9 kg
